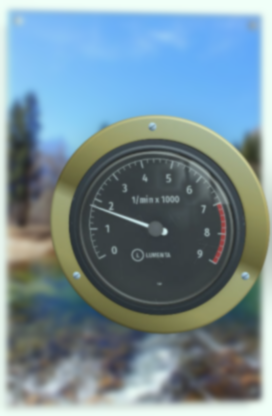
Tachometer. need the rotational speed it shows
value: 1800 rpm
